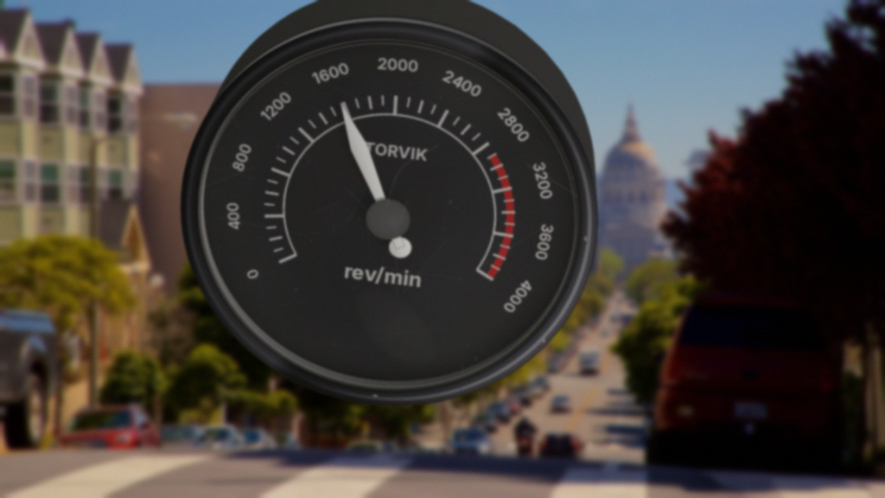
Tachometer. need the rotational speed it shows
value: 1600 rpm
